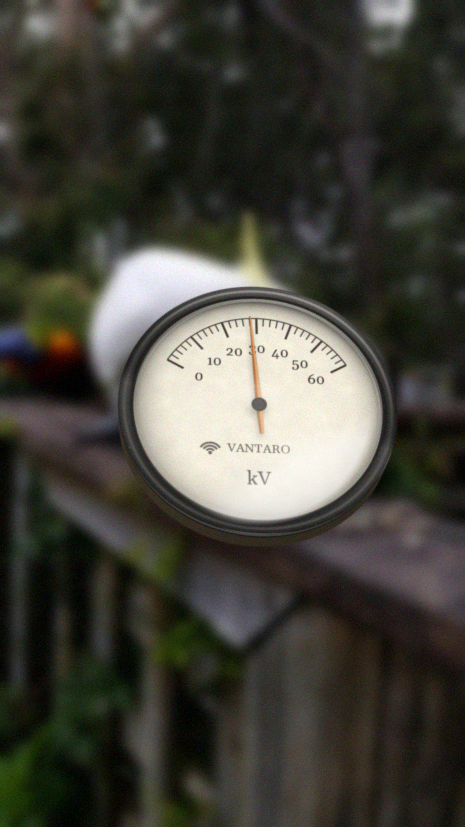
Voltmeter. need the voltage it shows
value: 28 kV
